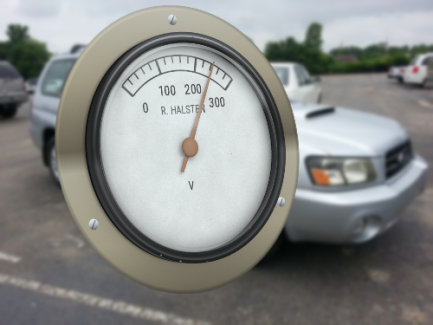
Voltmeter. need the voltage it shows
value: 240 V
